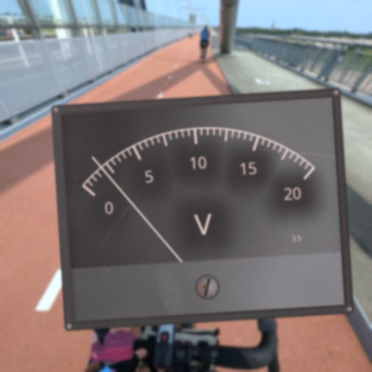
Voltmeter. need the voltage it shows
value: 2 V
